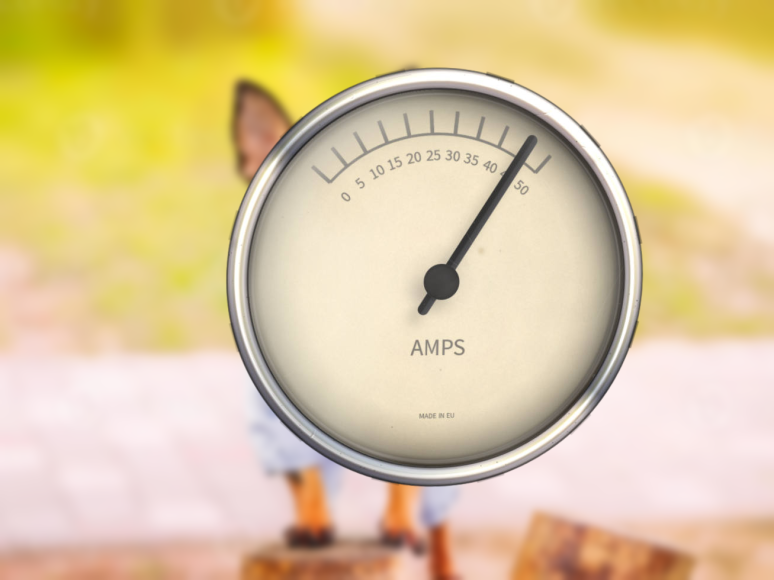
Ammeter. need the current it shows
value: 45 A
